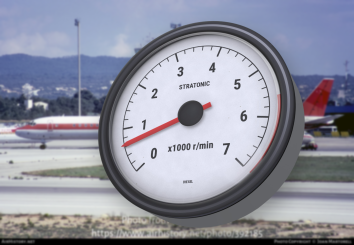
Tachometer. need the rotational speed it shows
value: 600 rpm
